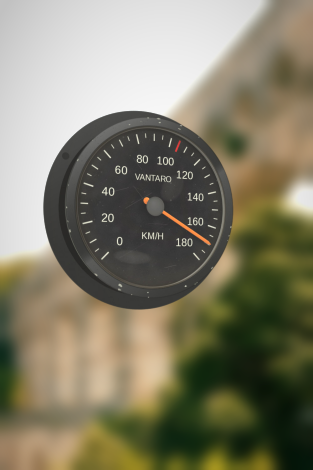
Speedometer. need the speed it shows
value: 170 km/h
